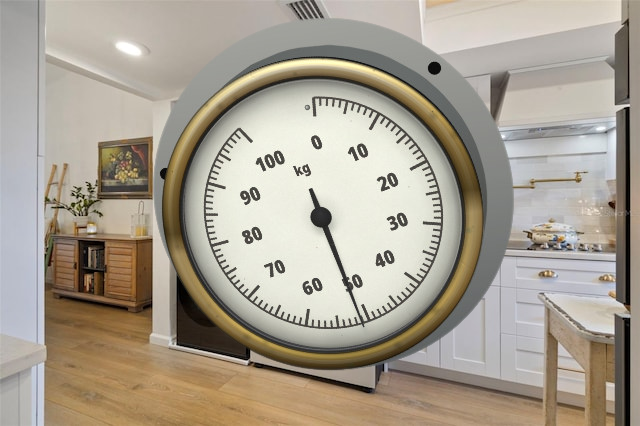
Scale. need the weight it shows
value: 51 kg
